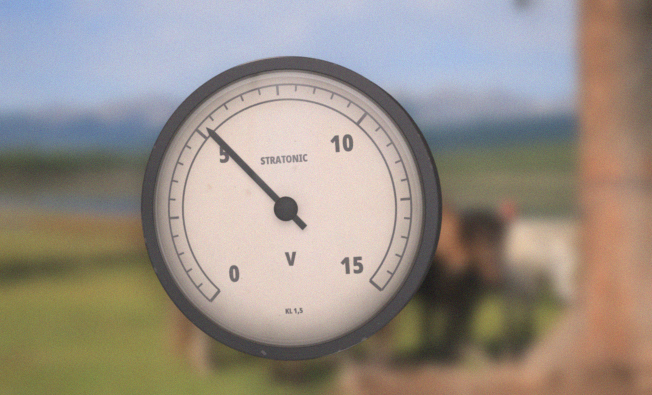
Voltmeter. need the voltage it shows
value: 5.25 V
